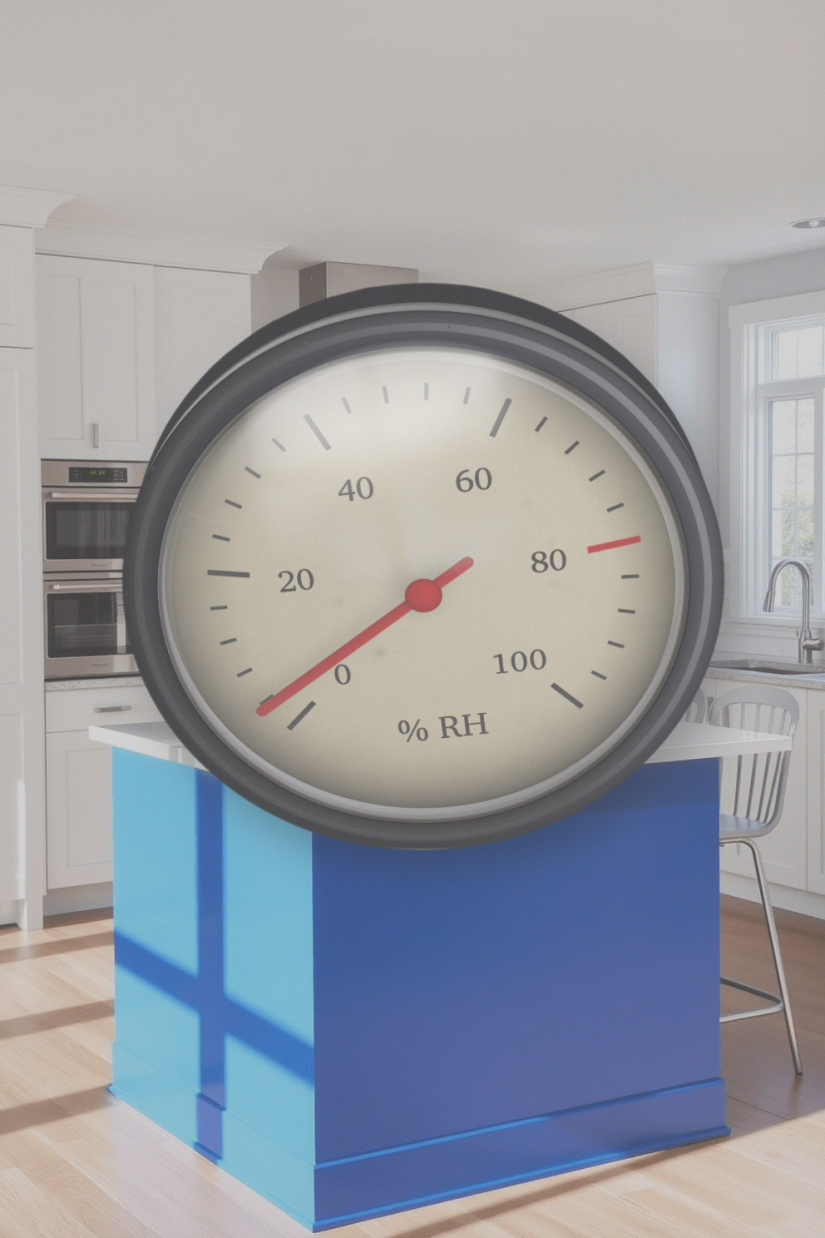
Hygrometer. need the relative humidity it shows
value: 4 %
